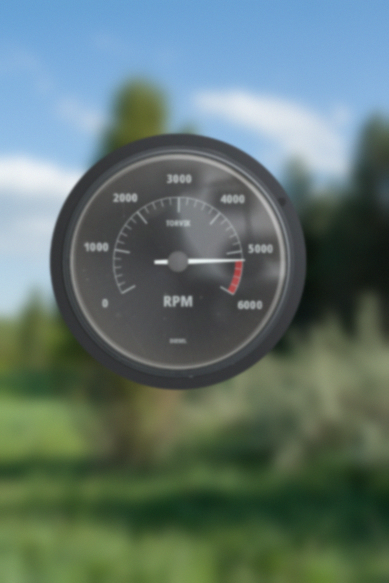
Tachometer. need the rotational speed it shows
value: 5200 rpm
